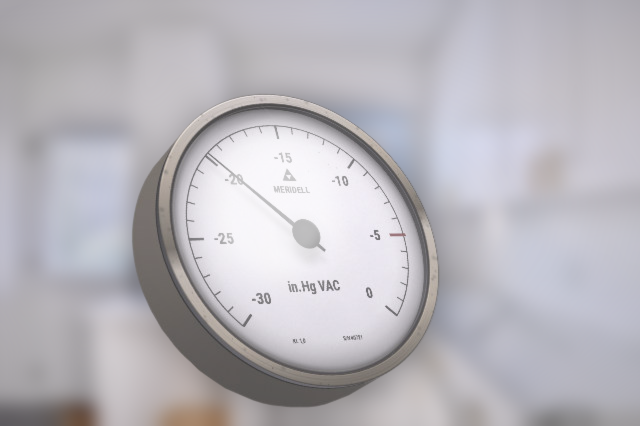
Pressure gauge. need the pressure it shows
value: -20 inHg
